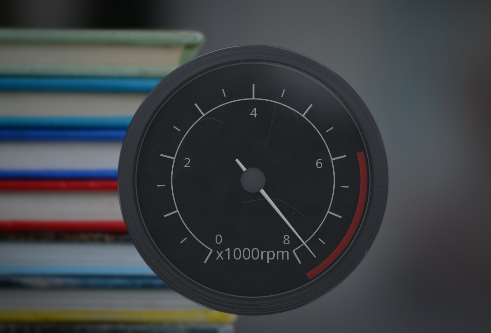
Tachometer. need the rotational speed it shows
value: 7750 rpm
